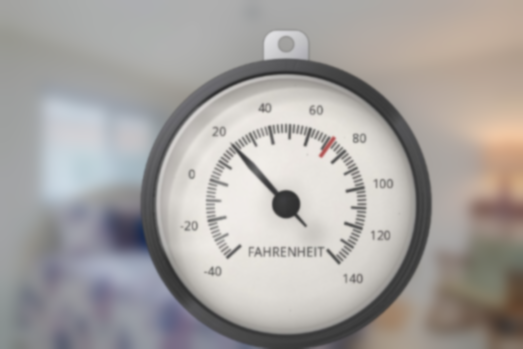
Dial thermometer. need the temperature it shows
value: 20 °F
